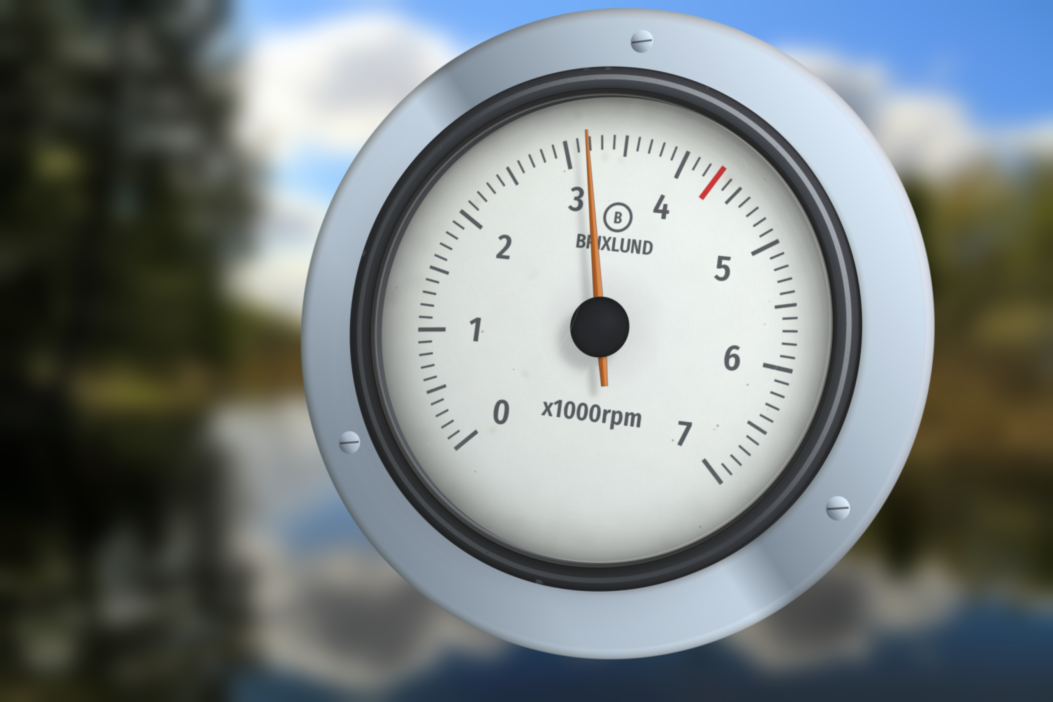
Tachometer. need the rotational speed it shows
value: 3200 rpm
